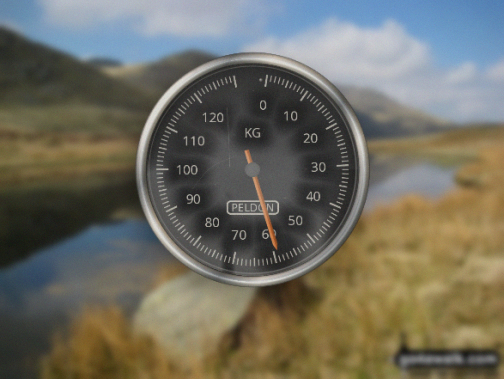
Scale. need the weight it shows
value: 59 kg
